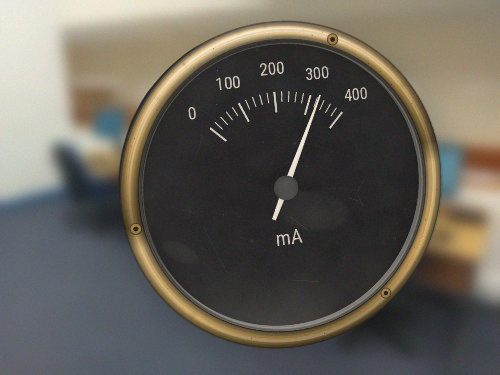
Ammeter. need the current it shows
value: 320 mA
